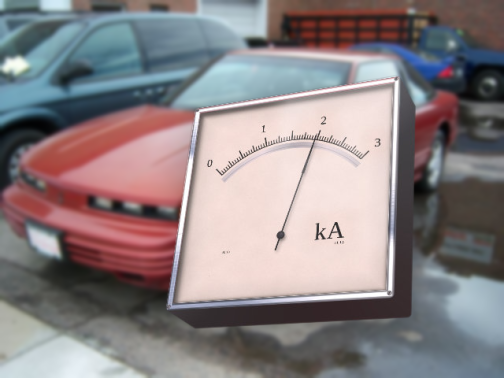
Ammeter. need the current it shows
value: 2 kA
